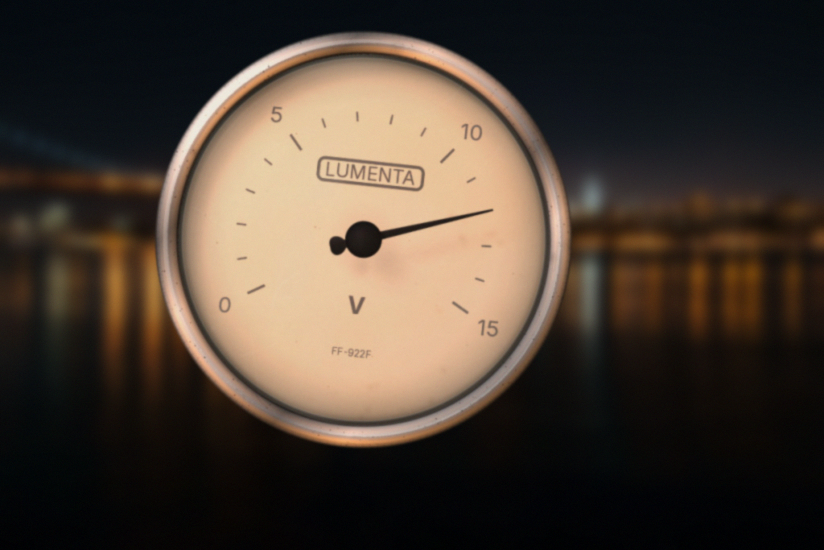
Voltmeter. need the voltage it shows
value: 12 V
